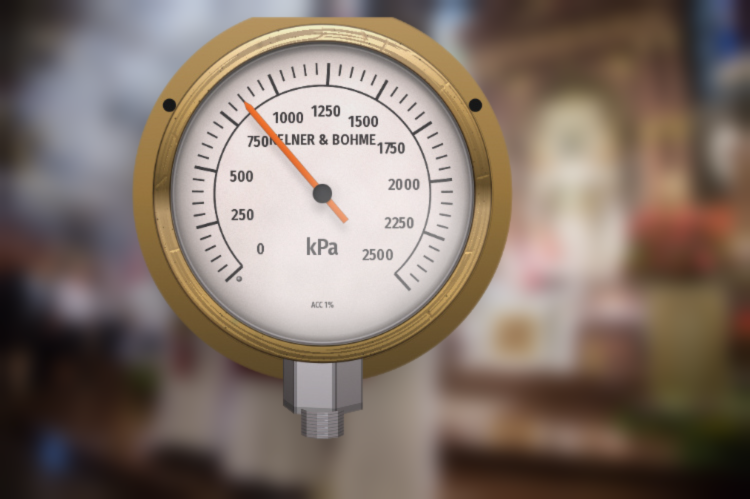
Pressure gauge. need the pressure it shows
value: 850 kPa
